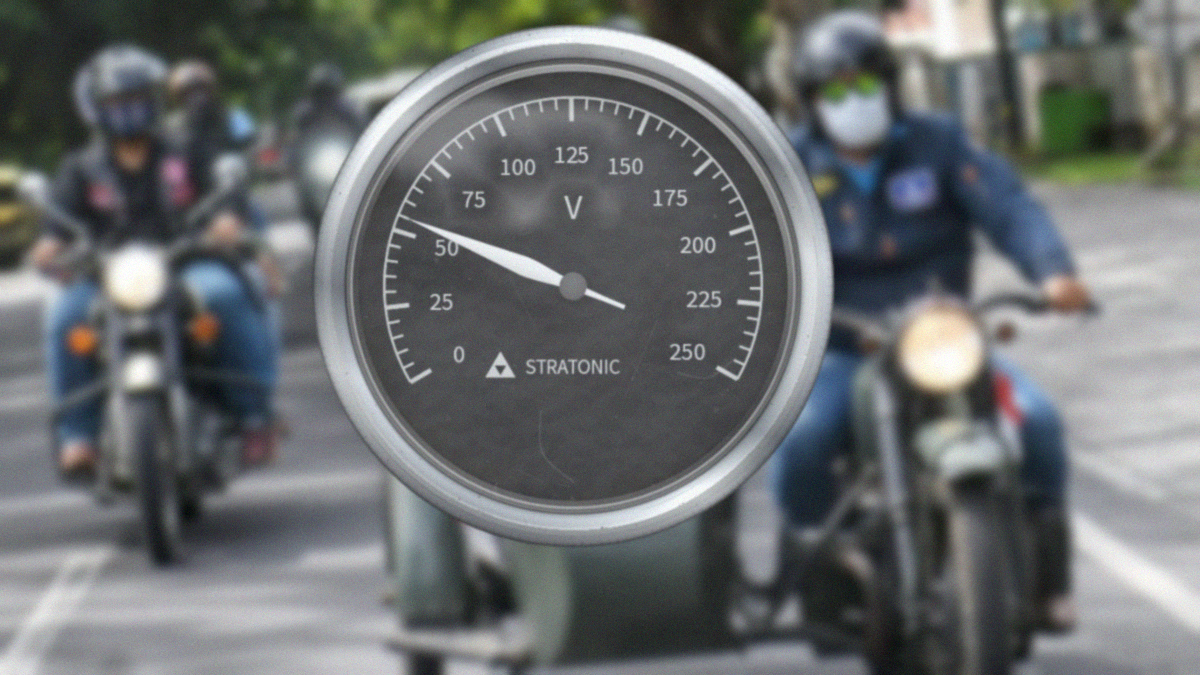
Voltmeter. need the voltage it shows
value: 55 V
